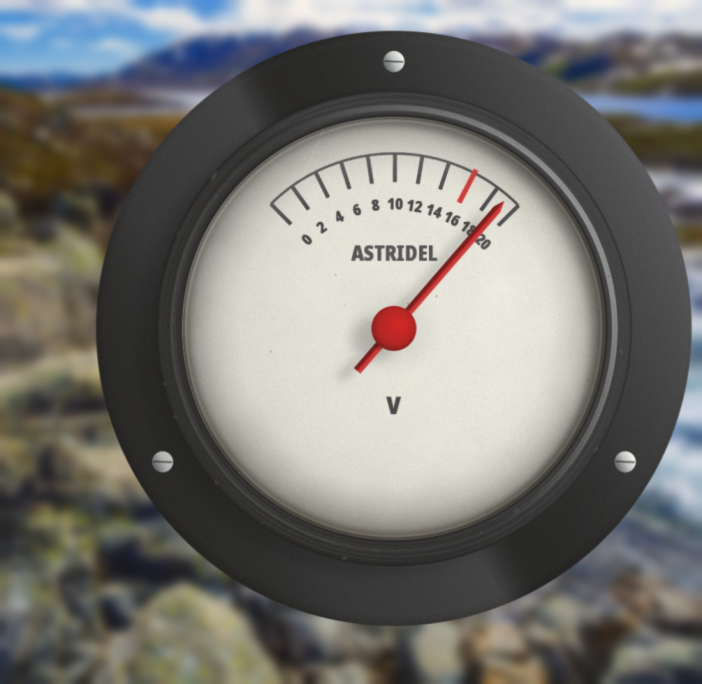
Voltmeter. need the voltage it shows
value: 19 V
